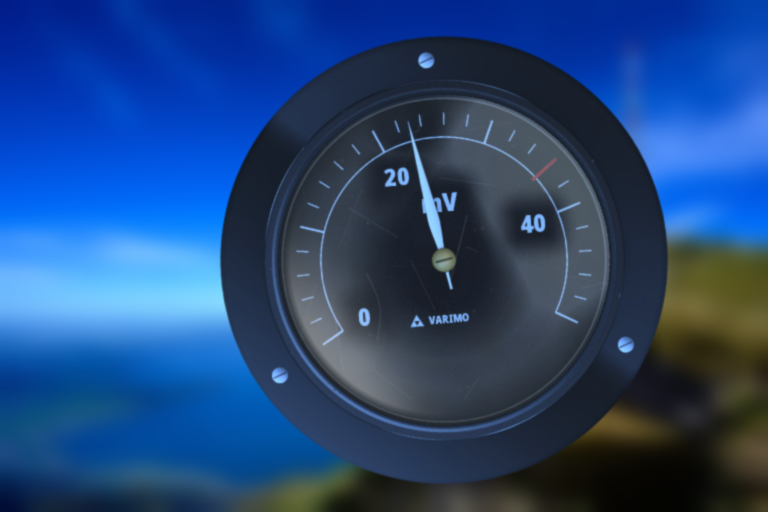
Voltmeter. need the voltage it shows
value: 23 mV
